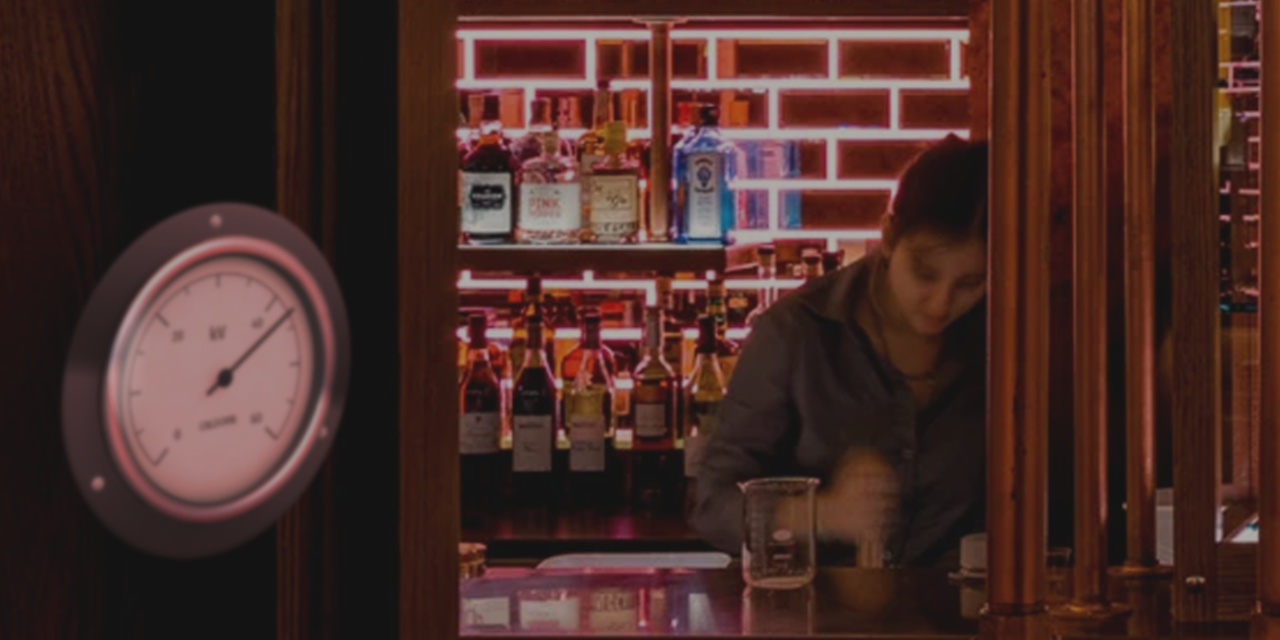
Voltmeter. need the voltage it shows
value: 42.5 kV
